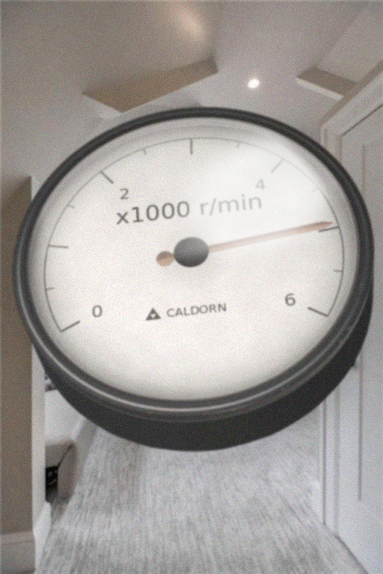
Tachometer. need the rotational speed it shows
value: 5000 rpm
